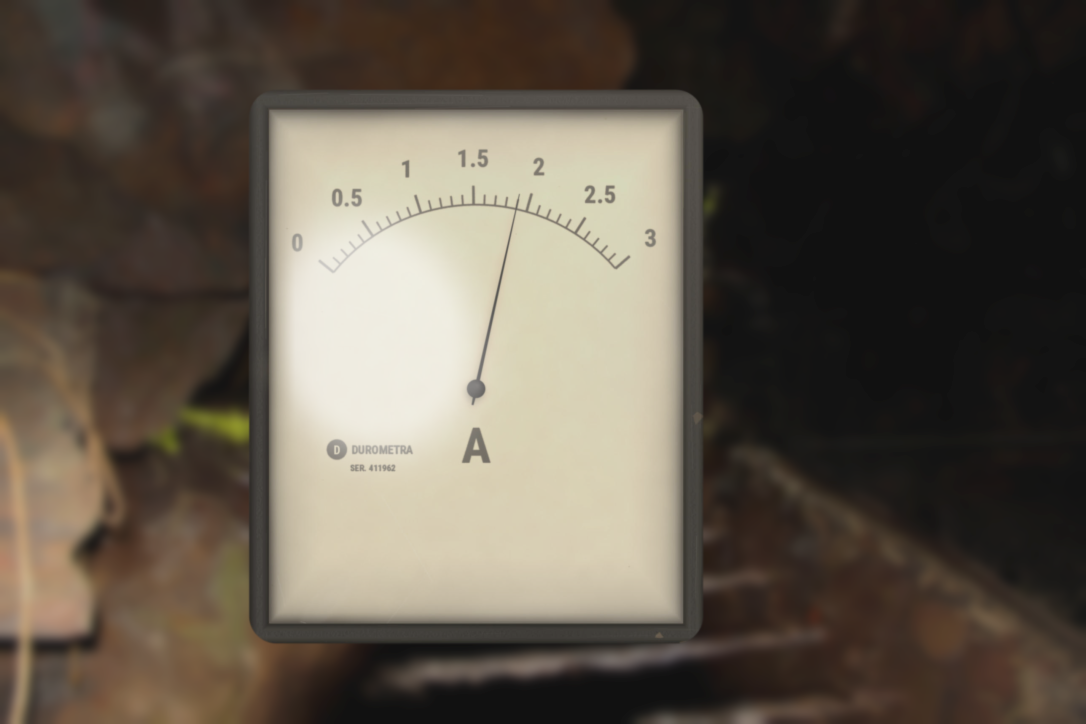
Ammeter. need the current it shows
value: 1.9 A
